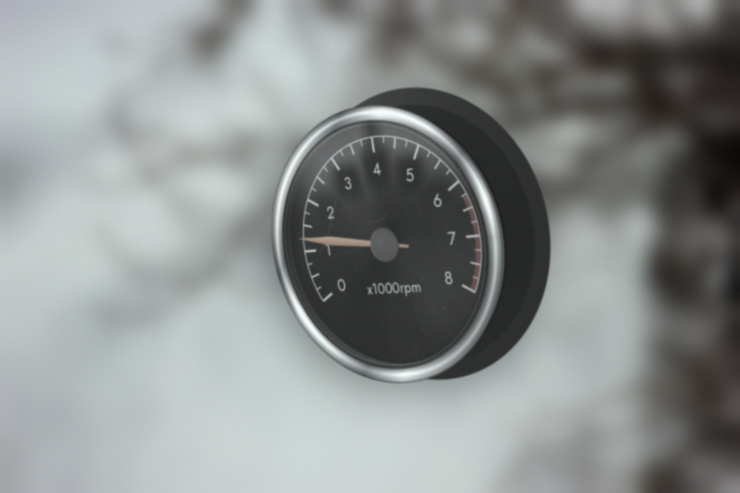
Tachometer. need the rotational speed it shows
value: 1250 rpm
